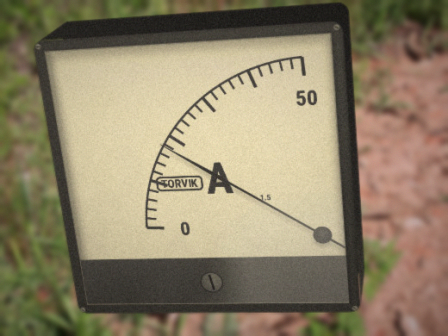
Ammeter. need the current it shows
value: 18 A
